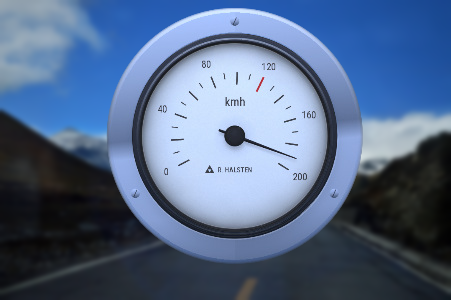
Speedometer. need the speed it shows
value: 190 km/h
